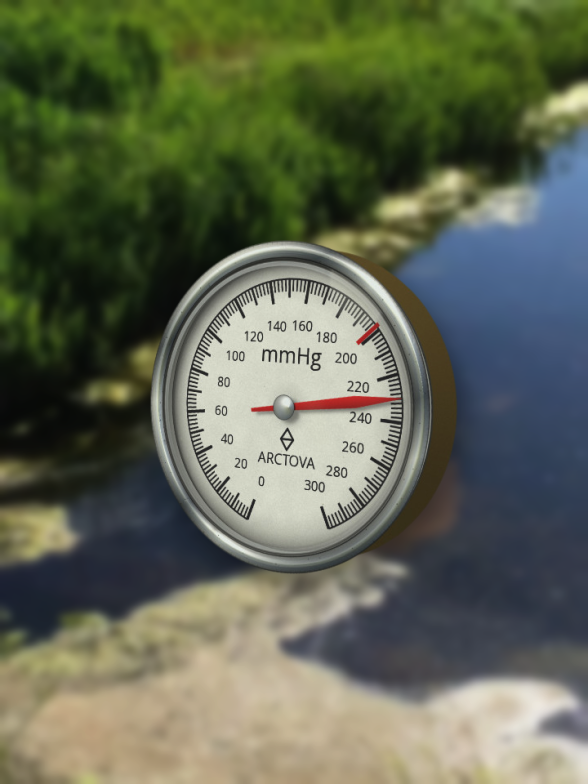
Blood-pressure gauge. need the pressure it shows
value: 230 mmHg
